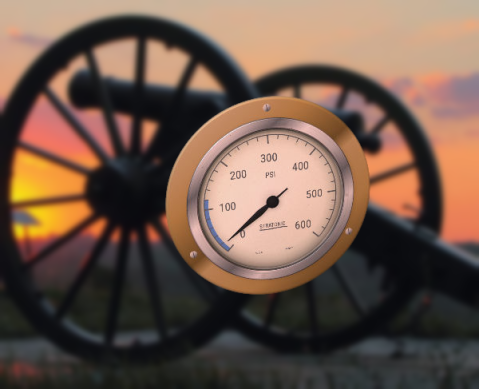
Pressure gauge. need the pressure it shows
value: 20 psi
